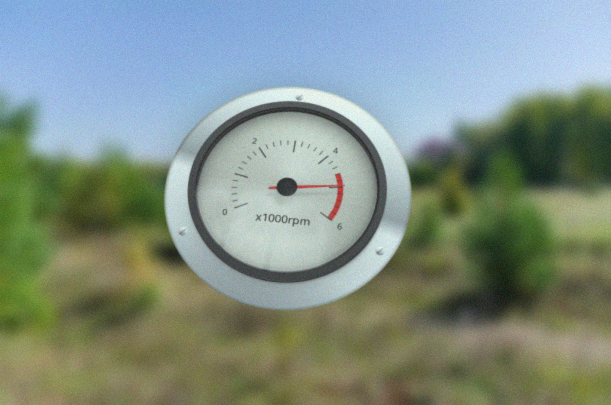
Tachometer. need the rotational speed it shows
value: 5000 rpm
